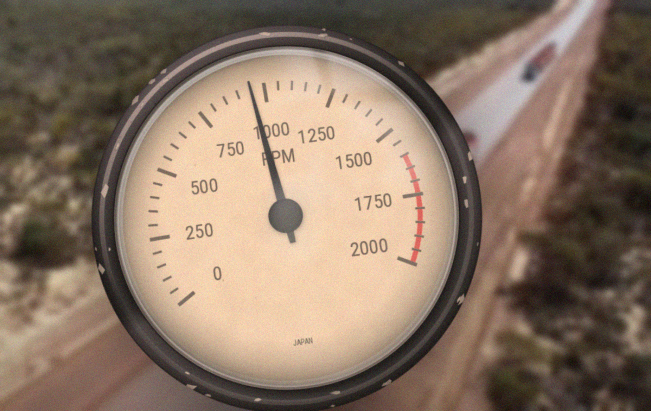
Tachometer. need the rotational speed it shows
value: 950 rpm
